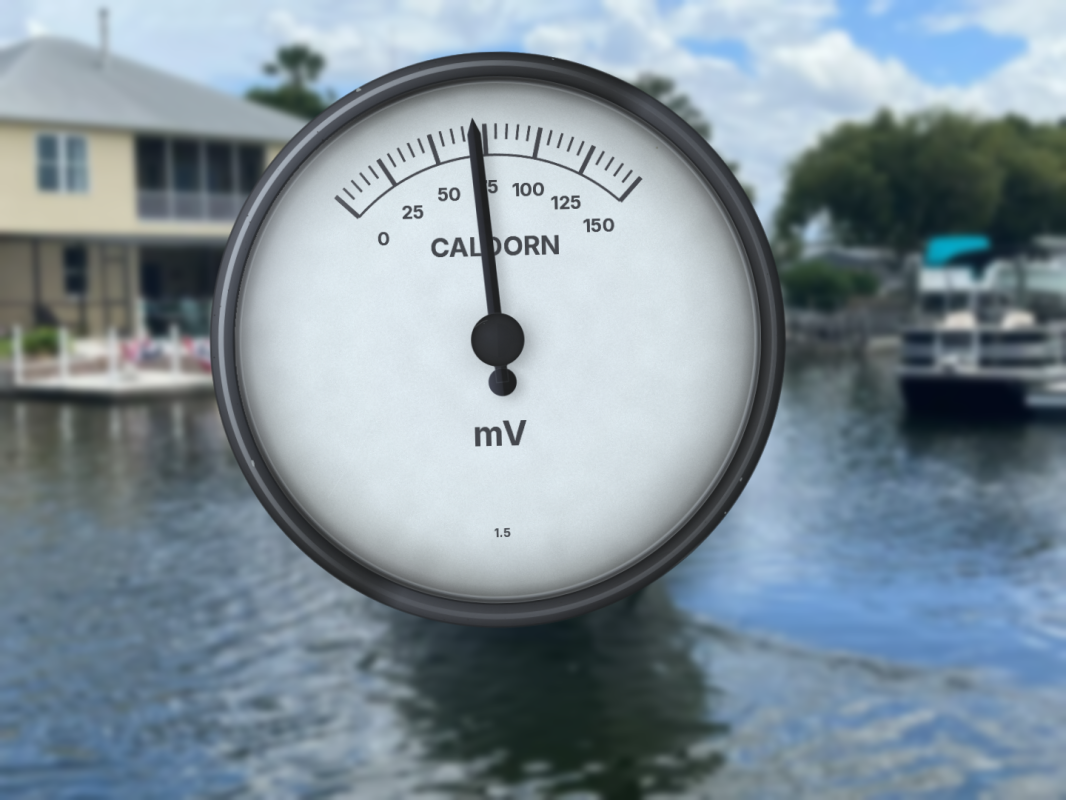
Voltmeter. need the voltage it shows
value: 70 mV
